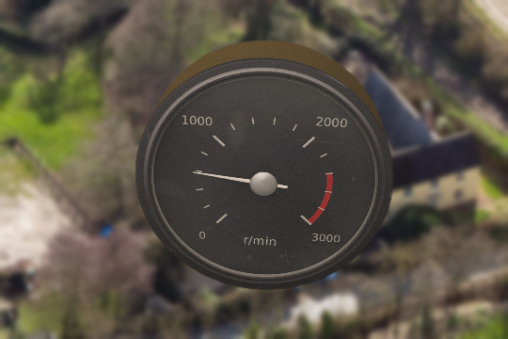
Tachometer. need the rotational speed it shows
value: 600 rpm
